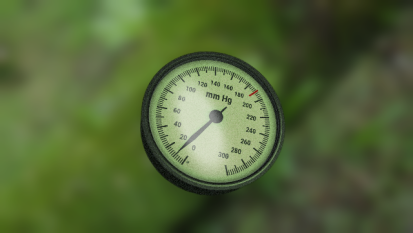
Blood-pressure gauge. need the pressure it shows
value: 10 mmHg
